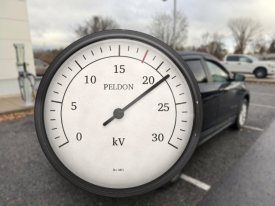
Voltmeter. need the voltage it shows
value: 21.5 kV
